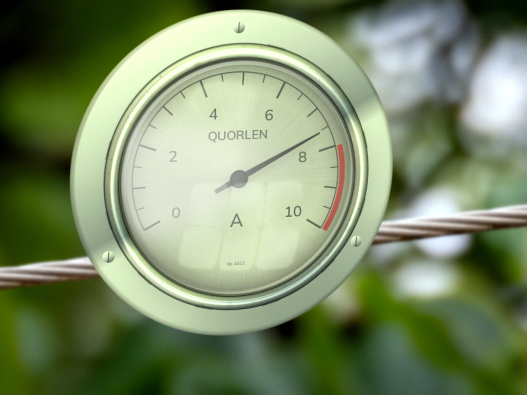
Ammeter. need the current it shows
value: 7.5 A
